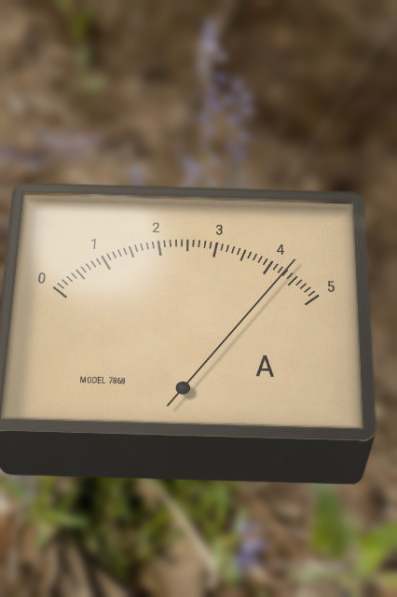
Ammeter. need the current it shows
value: 4.3 A
